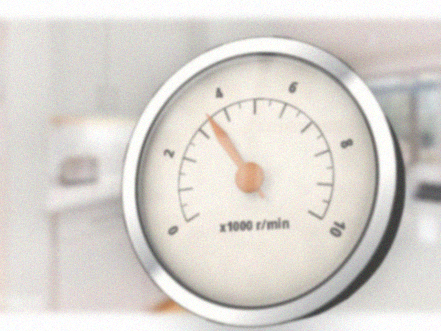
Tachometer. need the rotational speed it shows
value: 3500 rpm
